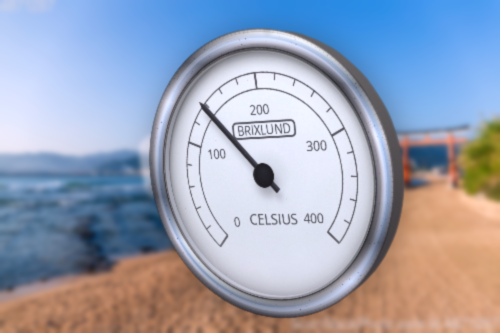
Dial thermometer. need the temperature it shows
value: 140 °C
